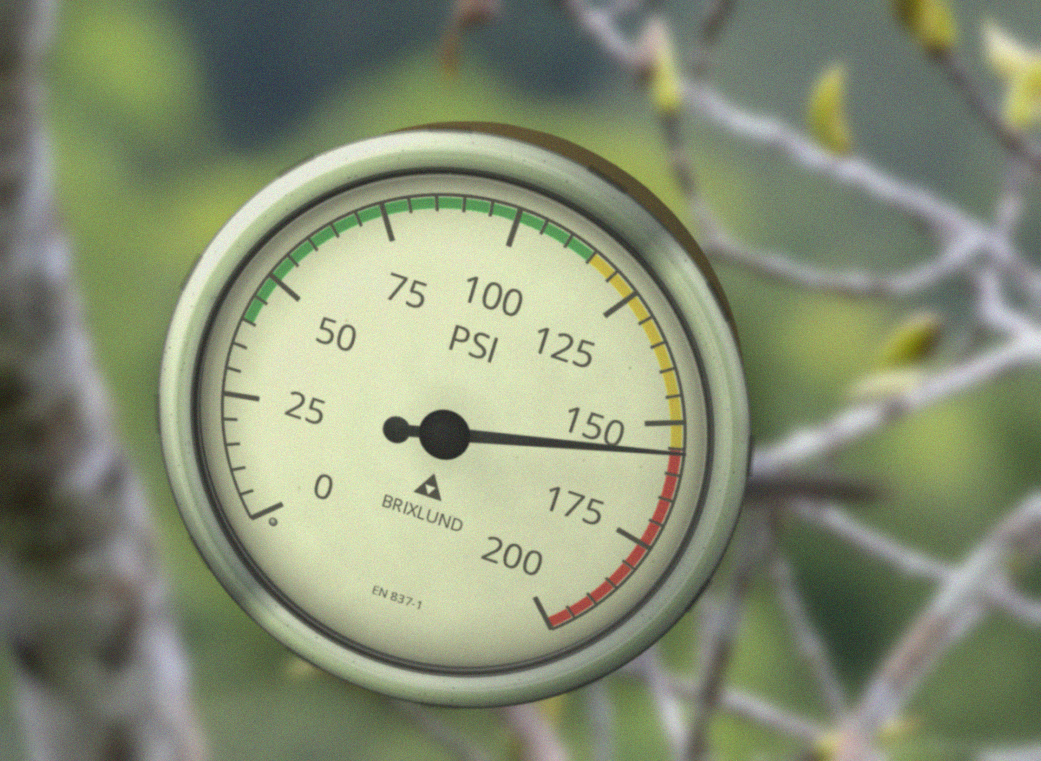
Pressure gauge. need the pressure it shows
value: 155 psi
